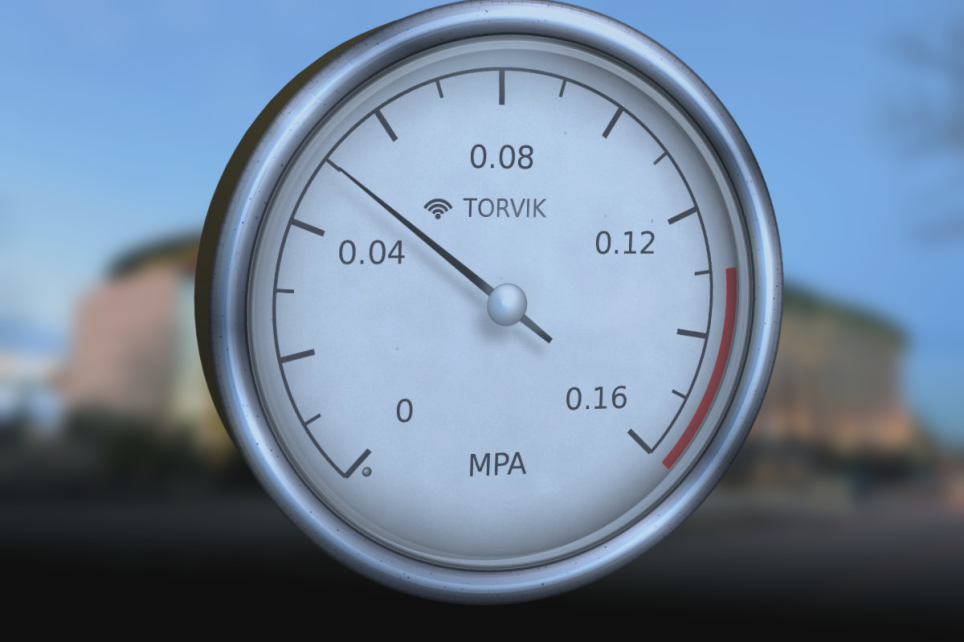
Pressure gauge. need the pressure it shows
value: 0.05 MPa
